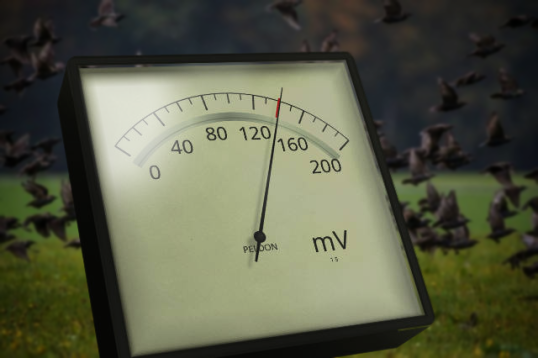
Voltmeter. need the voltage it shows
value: 140 mV
